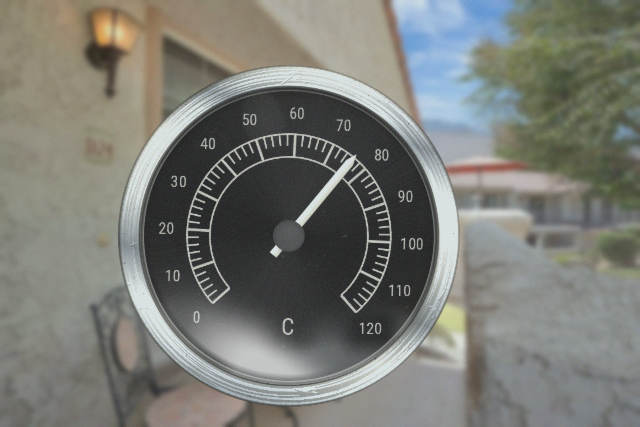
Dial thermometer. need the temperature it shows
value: 76 °C
